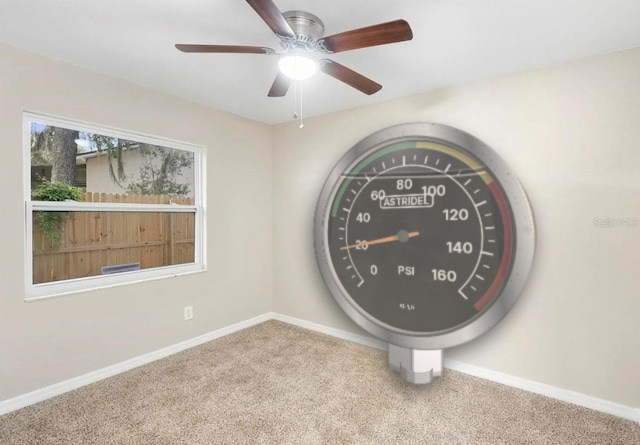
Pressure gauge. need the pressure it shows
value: 20 psi
